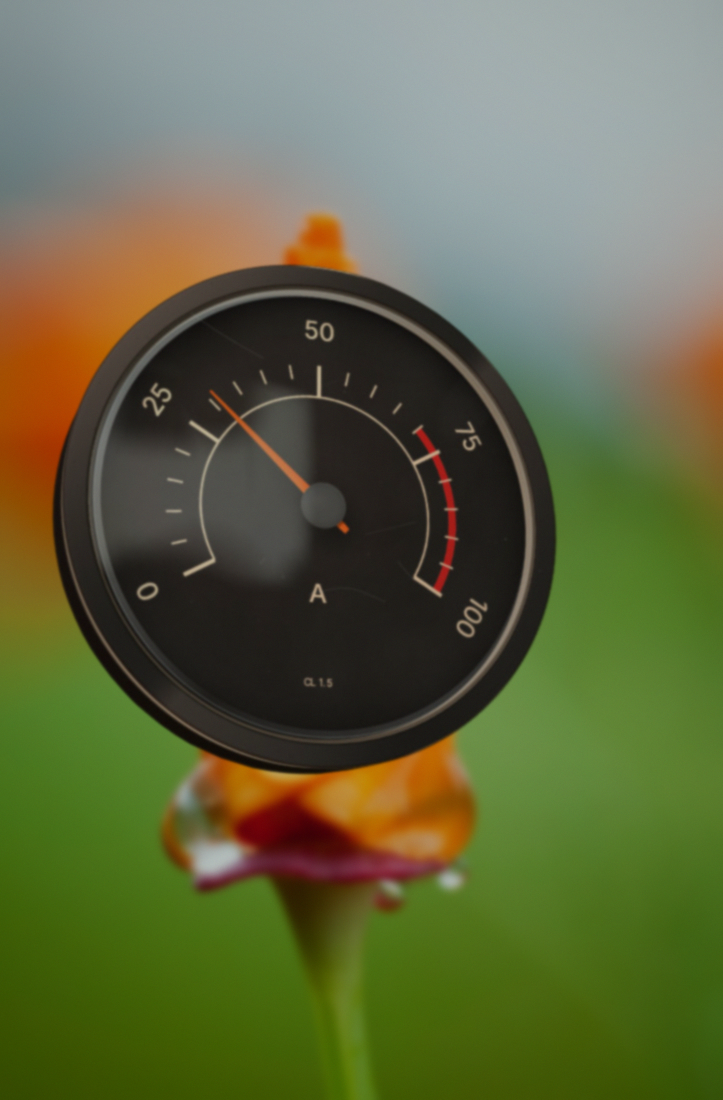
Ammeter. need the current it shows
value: 30 A
